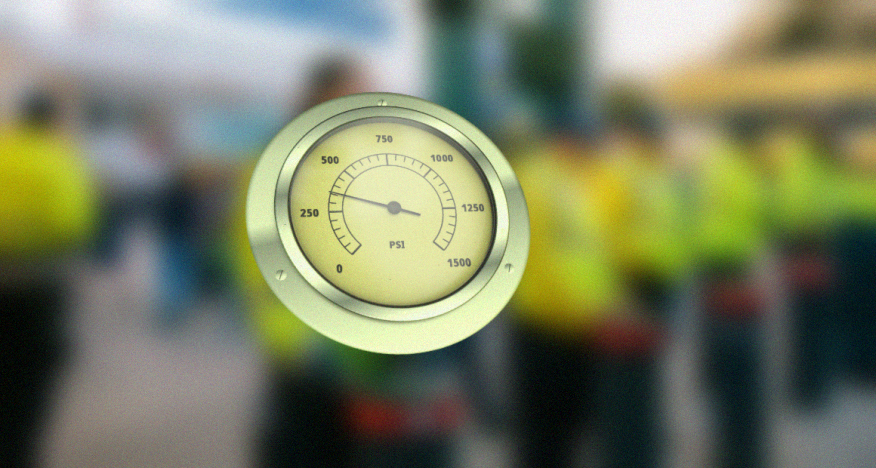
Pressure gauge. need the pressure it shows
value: 350 psi
